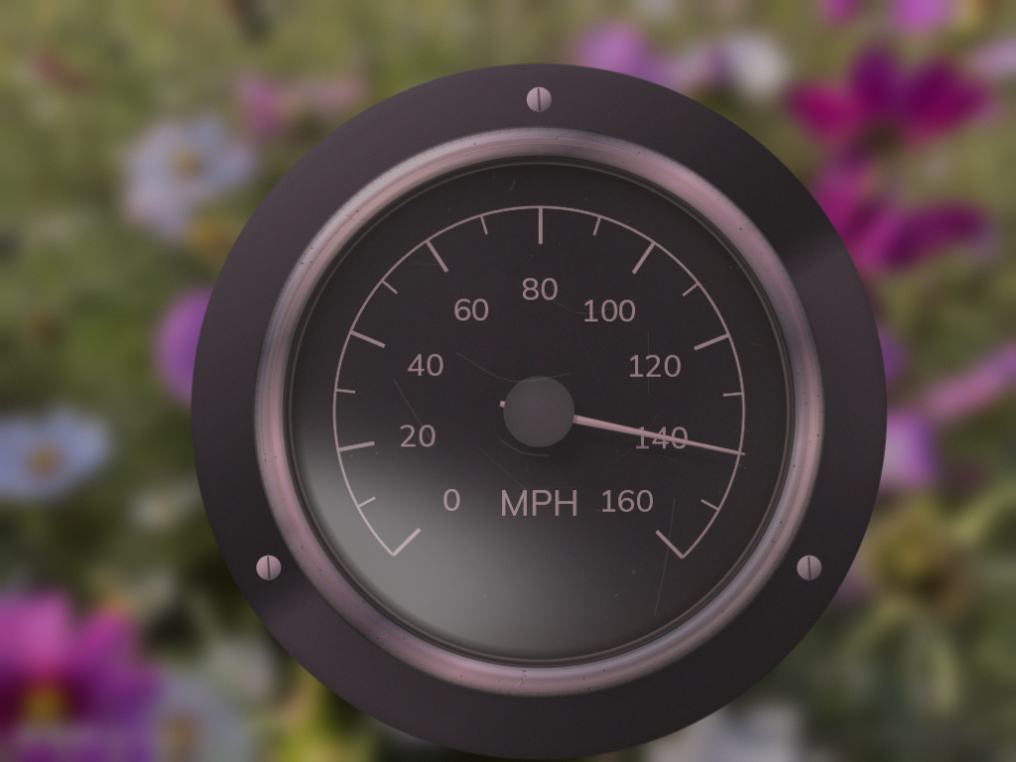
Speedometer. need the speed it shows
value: 140 mph
